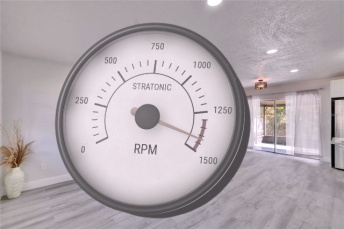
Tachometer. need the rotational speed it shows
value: 1425 rpm
